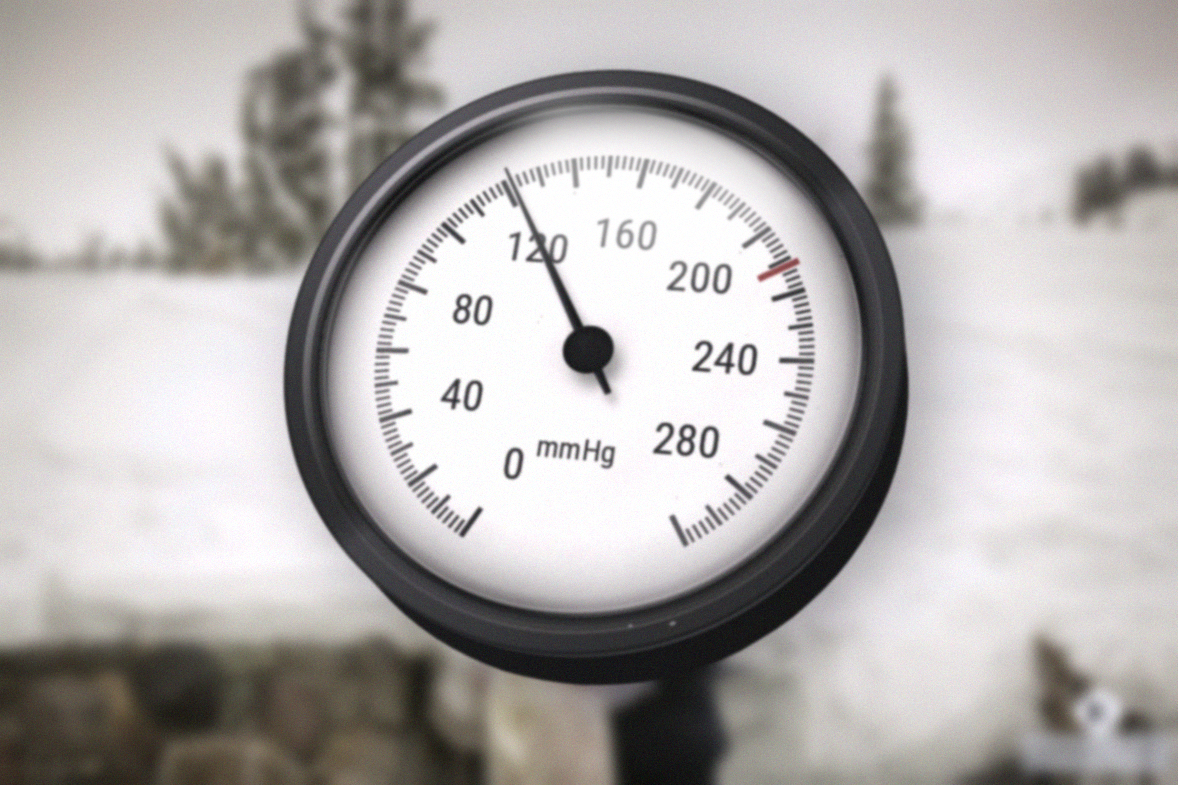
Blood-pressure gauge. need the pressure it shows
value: 122 mmHg
